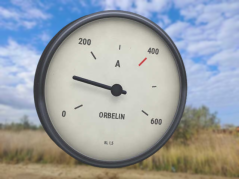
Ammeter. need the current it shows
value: 100 A
